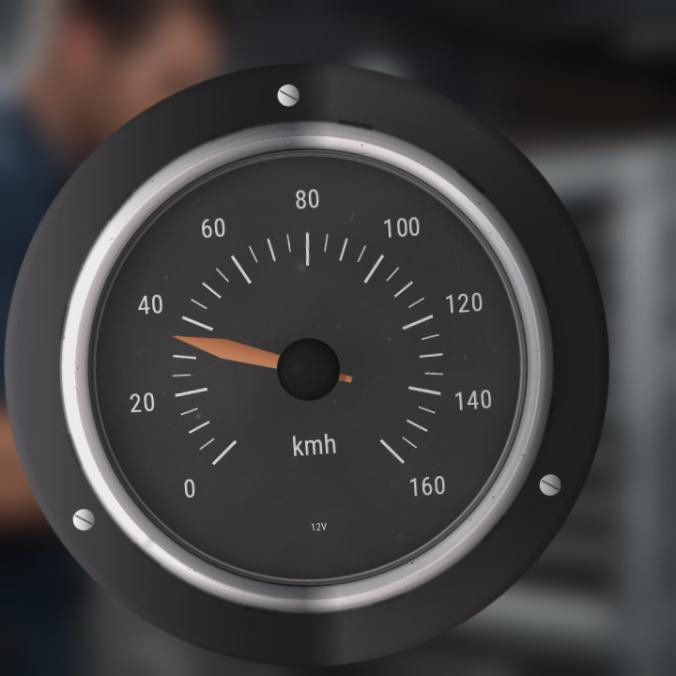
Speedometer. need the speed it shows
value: 35 km/h
